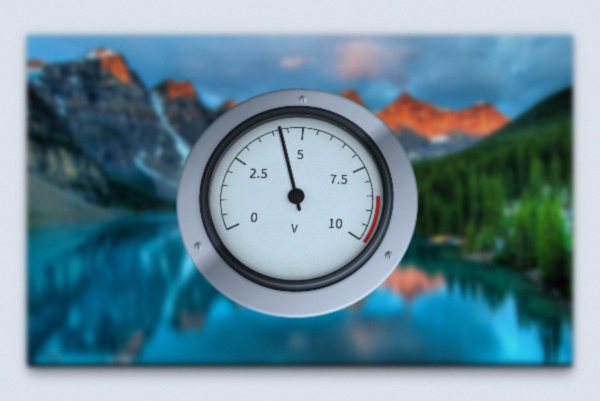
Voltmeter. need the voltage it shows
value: 4.25 V
